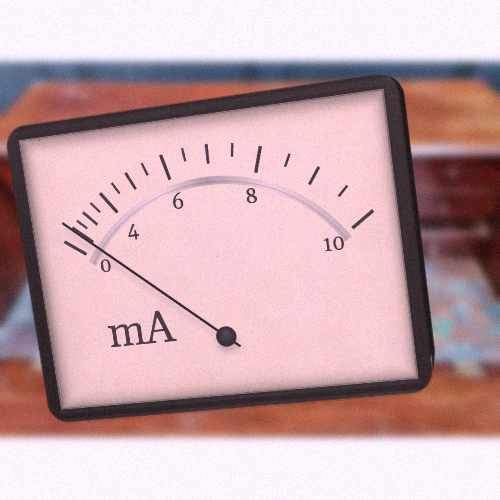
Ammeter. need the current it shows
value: 2 mA
